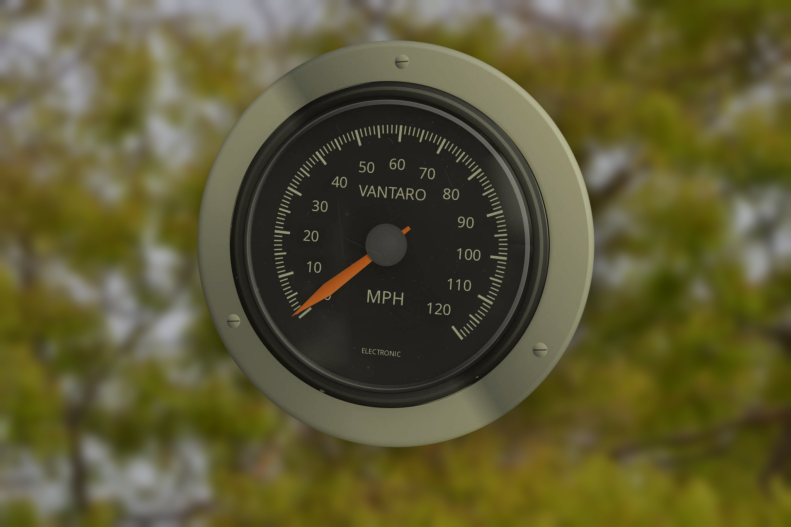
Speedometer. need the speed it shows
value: 1 mph
